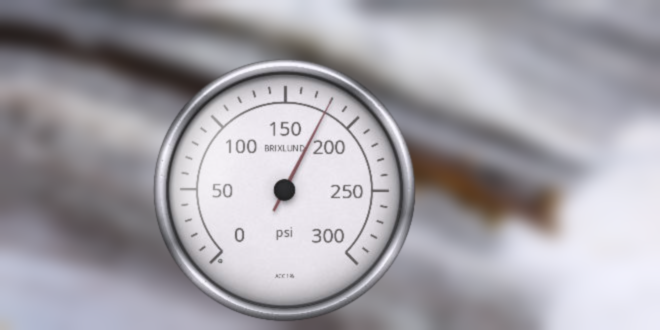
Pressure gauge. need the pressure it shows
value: 180 psi
